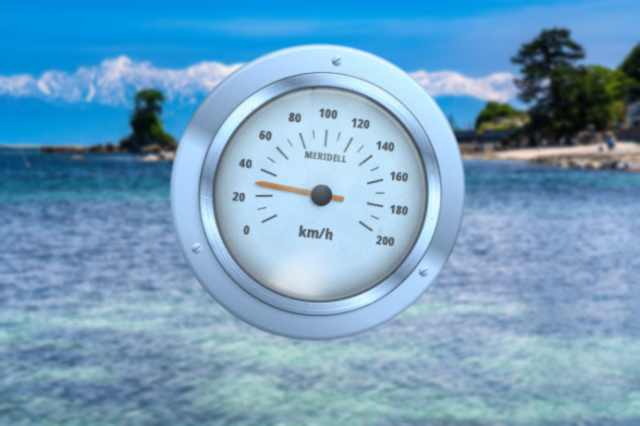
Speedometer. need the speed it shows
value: 30 km/h
